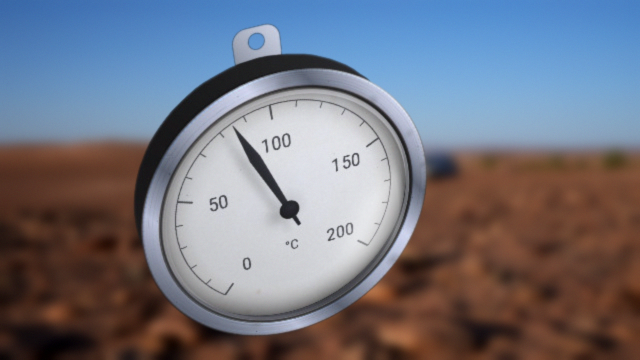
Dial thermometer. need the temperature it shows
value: 85 °C
